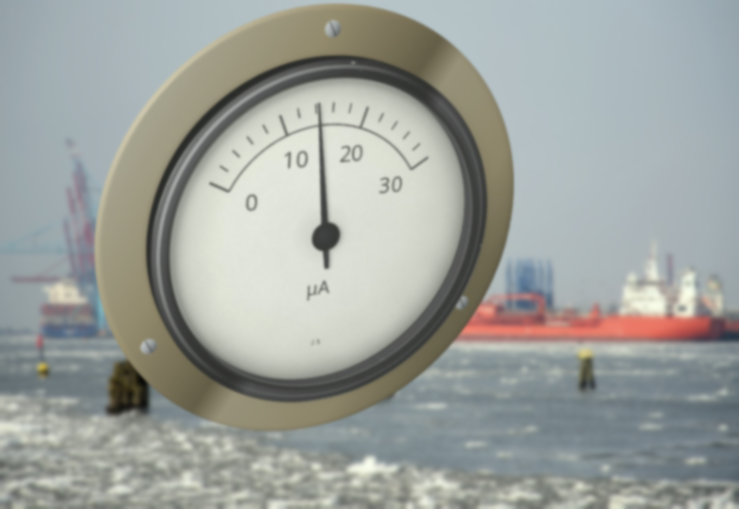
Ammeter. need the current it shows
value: 14 µA
